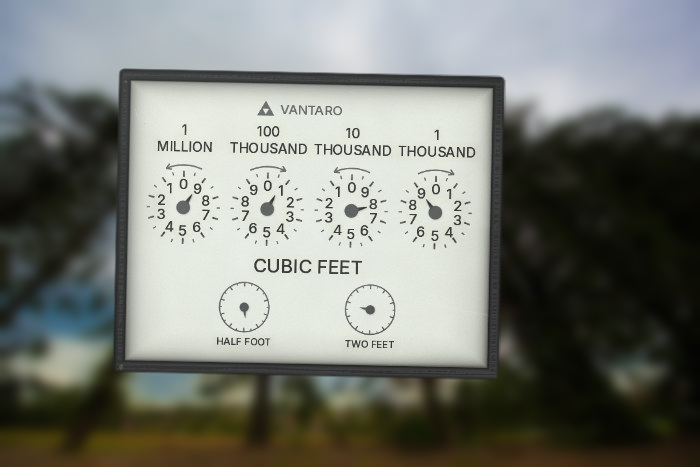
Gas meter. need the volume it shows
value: 907900 ft³
